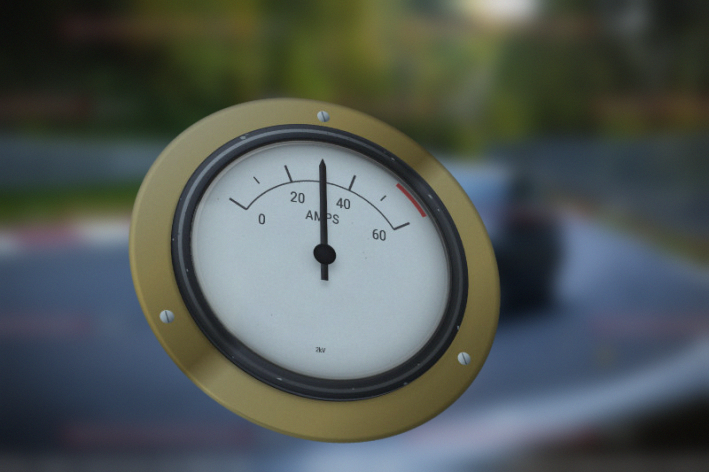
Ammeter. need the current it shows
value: 30 A
